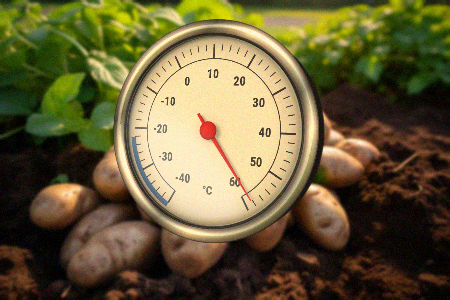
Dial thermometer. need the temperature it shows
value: 58 °C
